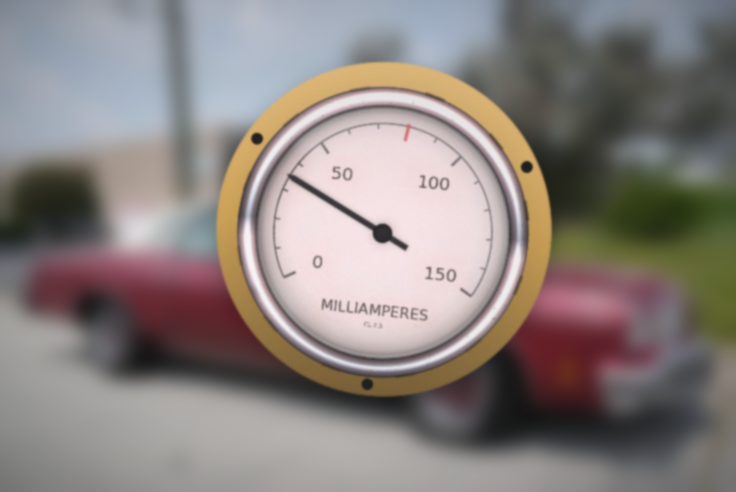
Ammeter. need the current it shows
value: 35 mA
